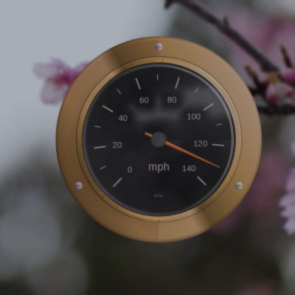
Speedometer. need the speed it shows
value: 130 mph
